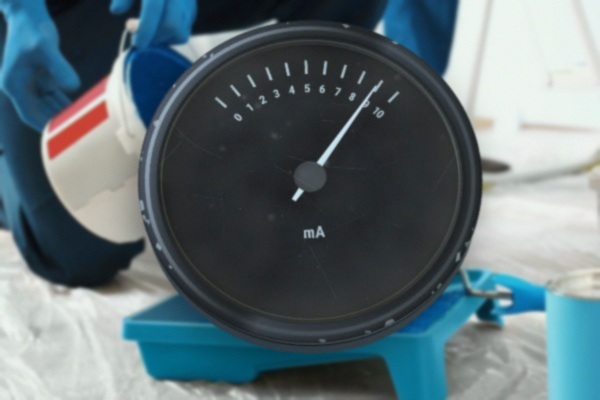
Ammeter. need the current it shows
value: 9 mA
